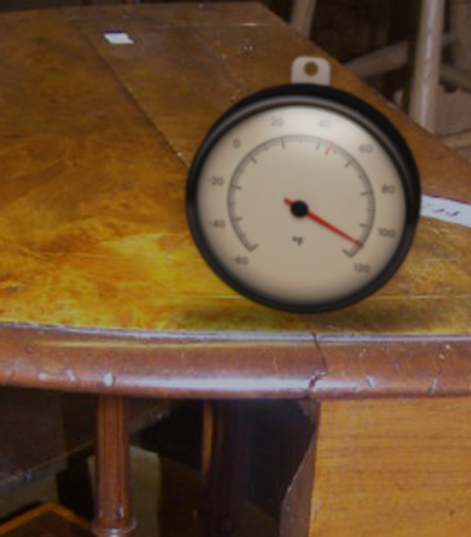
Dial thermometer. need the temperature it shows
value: 110 °F
